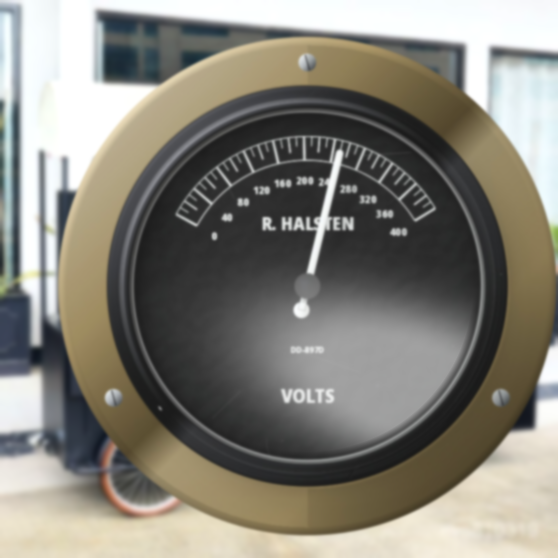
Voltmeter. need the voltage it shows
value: 250 V
